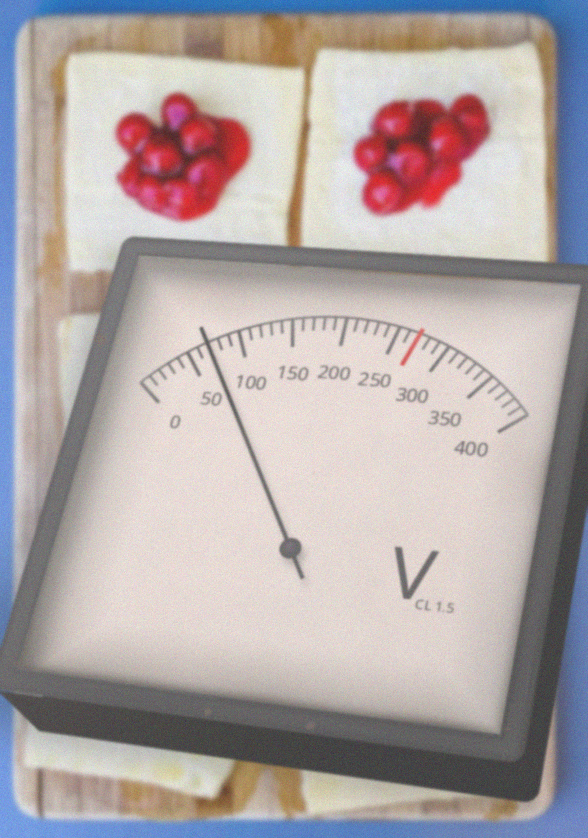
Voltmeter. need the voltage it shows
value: 70 V
